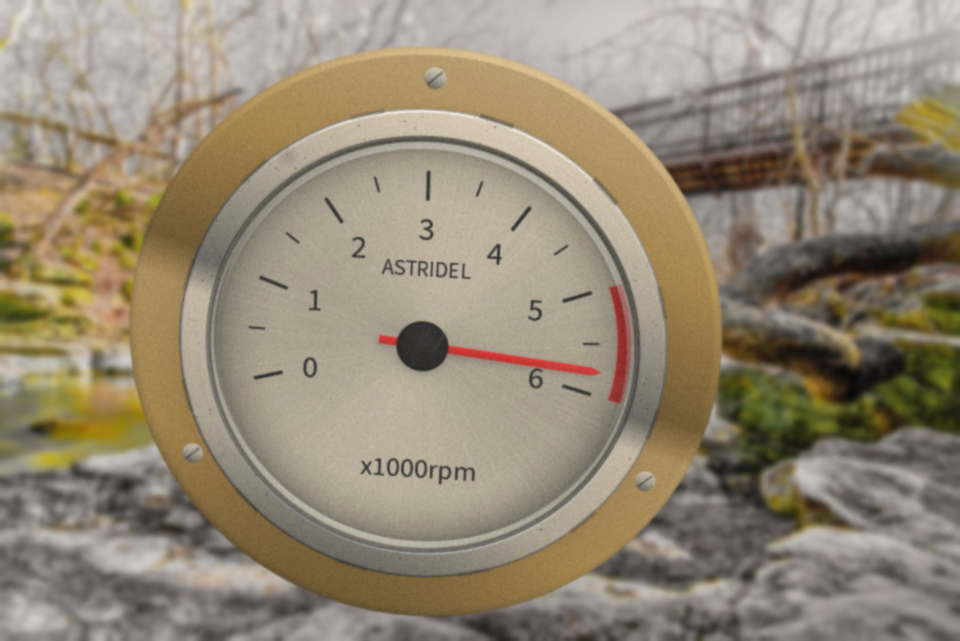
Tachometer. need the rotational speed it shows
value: 5750 rpm
